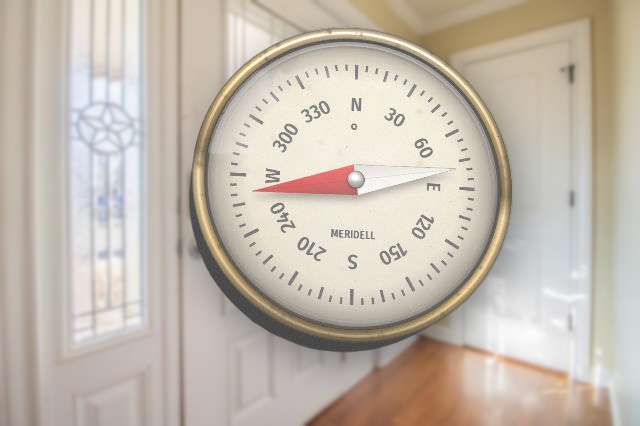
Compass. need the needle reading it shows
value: 260 °
